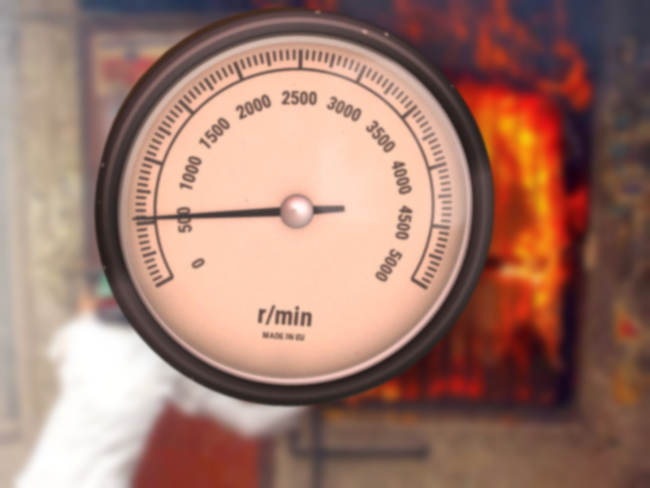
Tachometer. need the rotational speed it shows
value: 550 rpm
